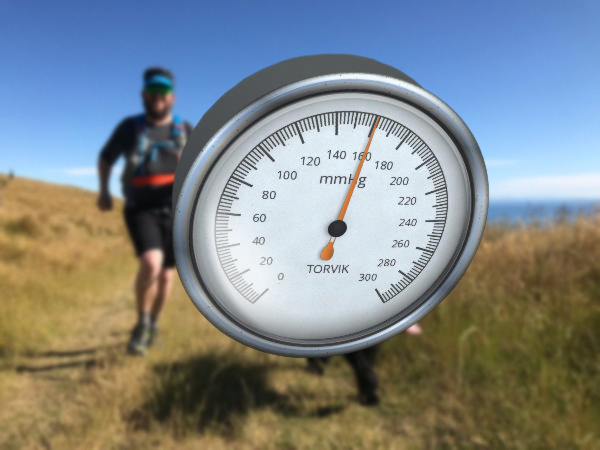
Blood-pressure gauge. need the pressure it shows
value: 160 mmHg
